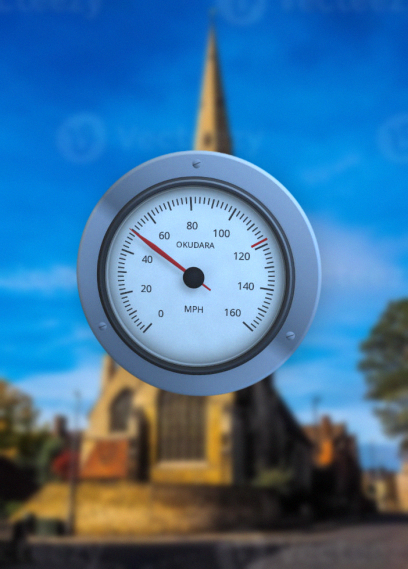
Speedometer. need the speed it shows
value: 50 mph
